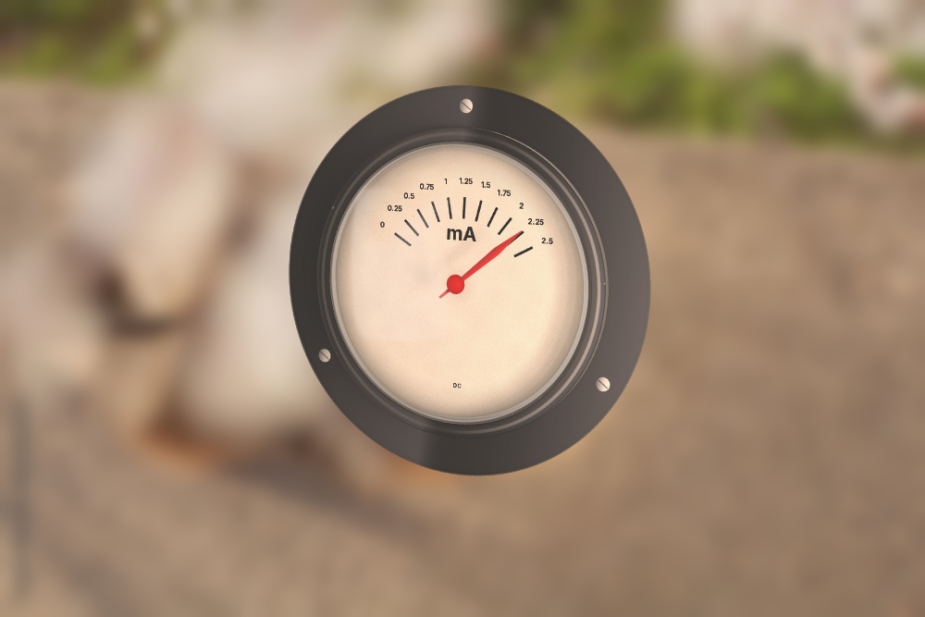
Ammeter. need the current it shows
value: 2.25 mA
